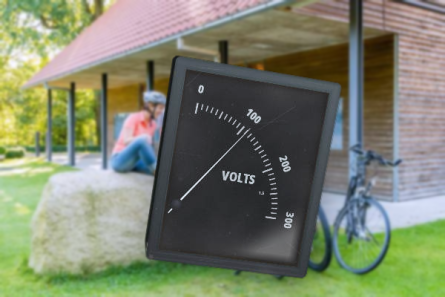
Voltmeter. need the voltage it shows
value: 110 V
